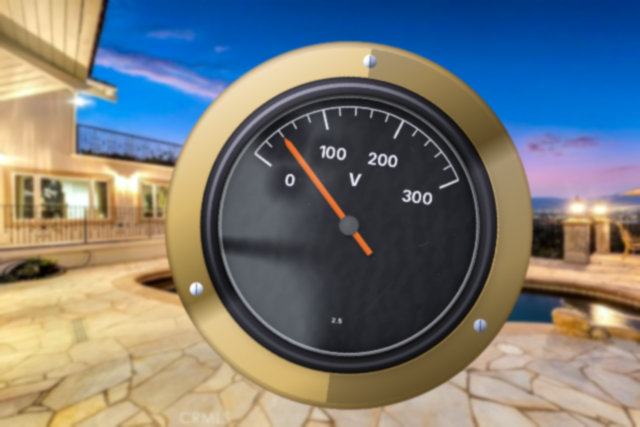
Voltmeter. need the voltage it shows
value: 40 V
